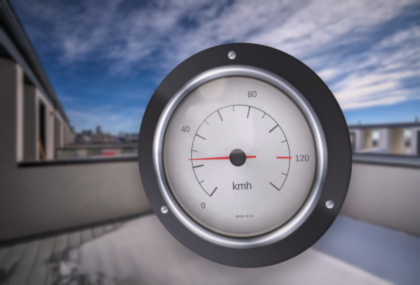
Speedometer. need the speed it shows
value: 25 km/h
